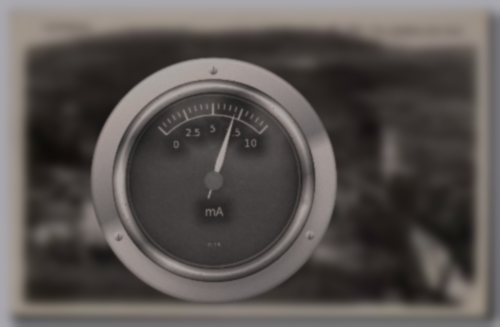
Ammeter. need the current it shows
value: 7 mA
